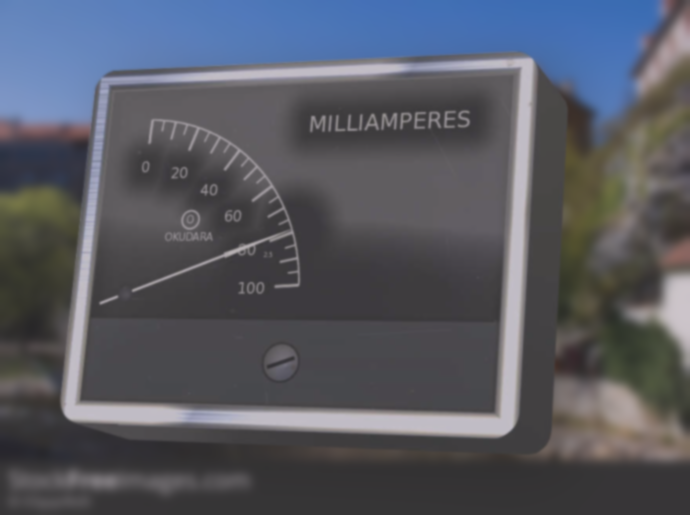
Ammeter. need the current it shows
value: 80 mA
